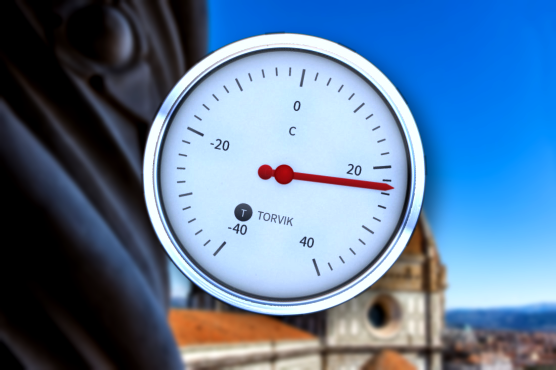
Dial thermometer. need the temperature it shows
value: 23 °C
